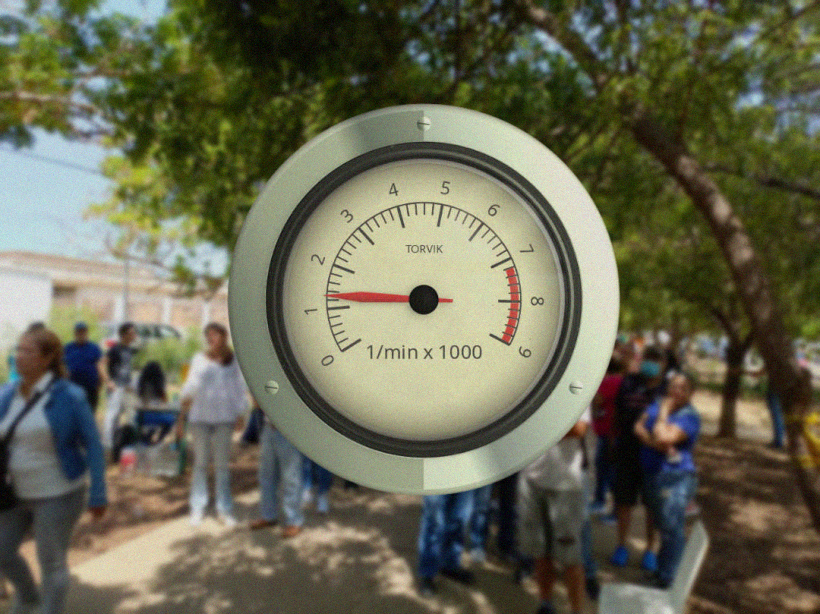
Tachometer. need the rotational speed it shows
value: 1300 rpm
